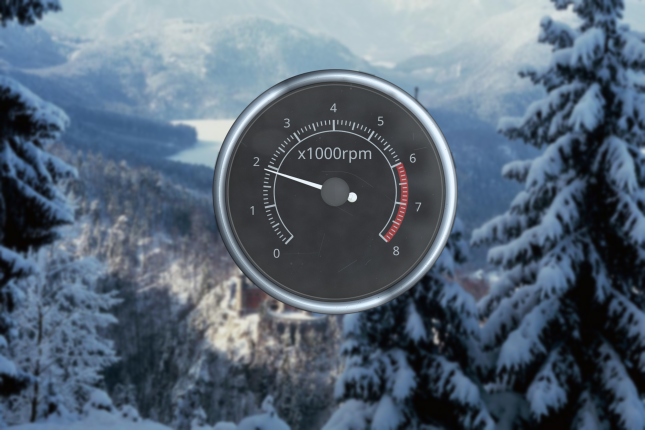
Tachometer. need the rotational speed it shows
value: 1900 rpm
